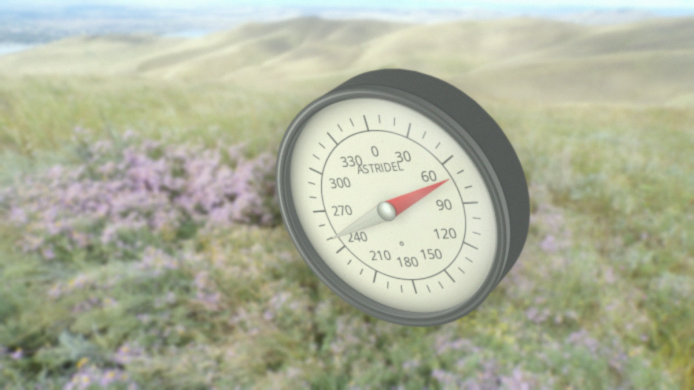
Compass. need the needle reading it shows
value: 70 °
